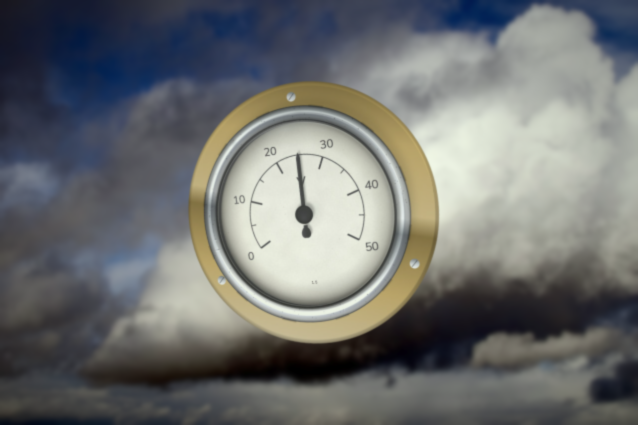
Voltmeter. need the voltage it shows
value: 25 V
